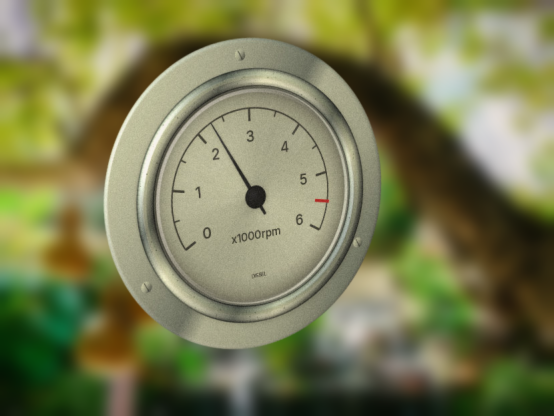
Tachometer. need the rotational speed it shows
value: 2250 rpm
